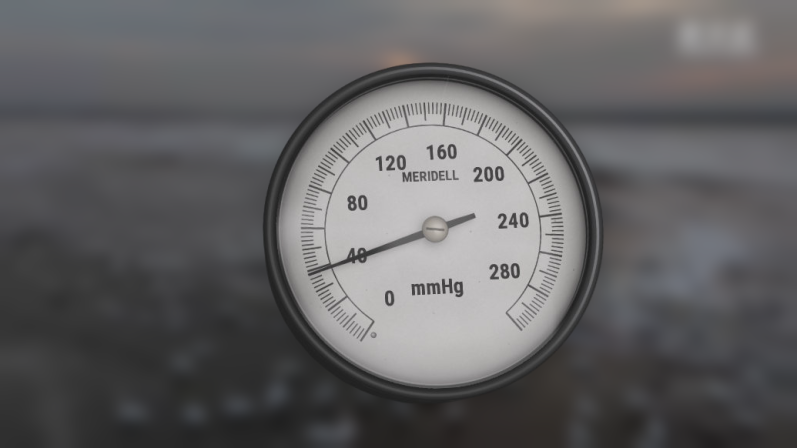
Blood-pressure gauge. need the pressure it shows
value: 38 mmHg
